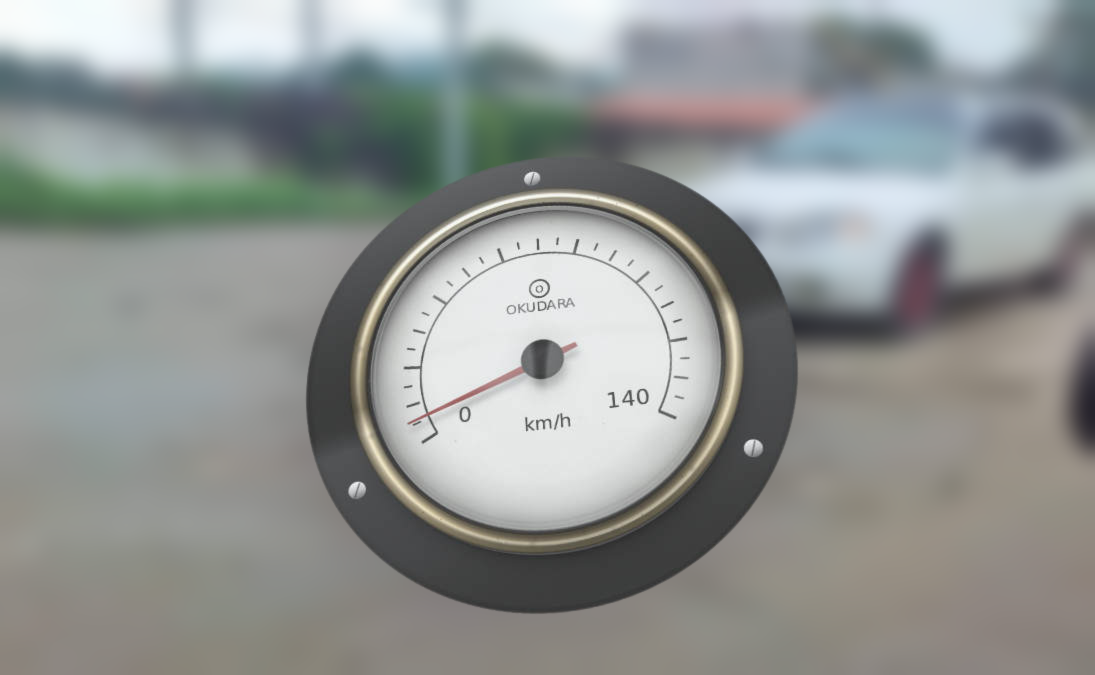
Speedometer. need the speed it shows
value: 5 km/h
